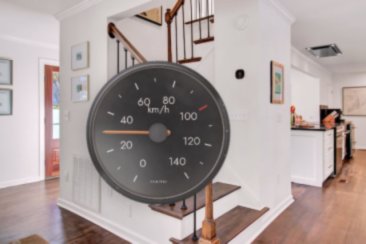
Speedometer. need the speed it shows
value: 30 km/h
